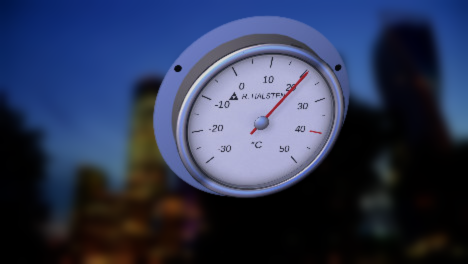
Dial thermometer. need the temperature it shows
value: 20 °C
